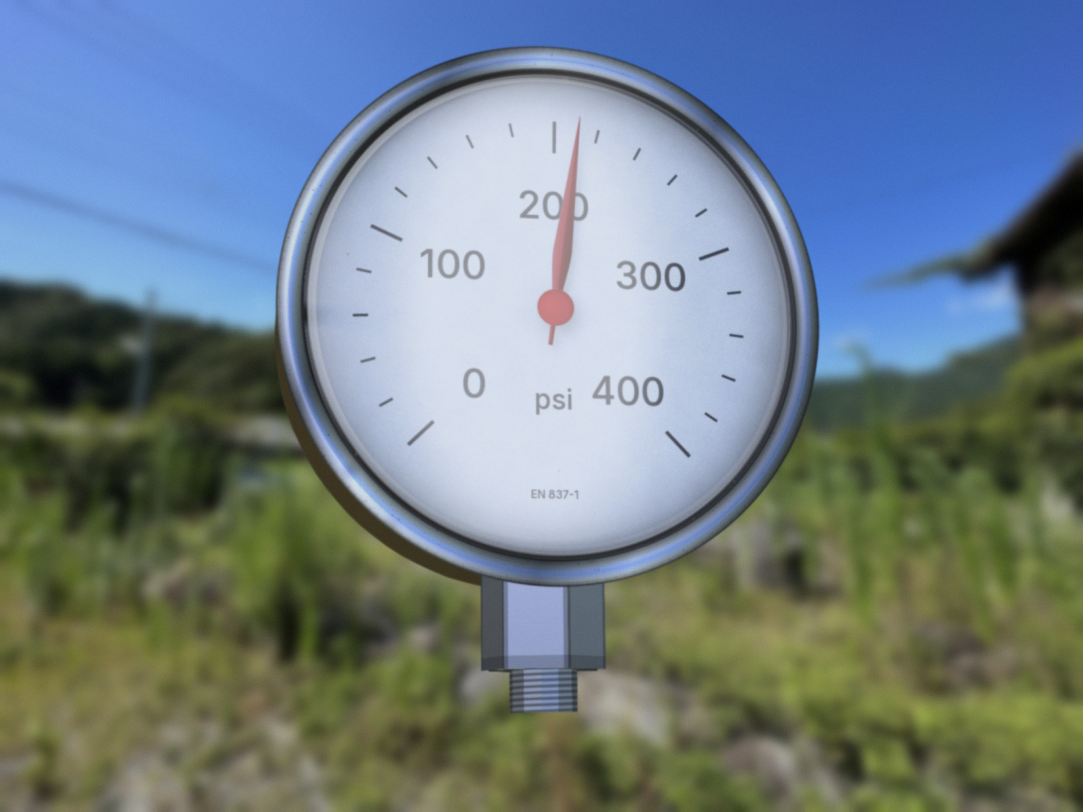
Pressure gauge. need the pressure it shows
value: 210 psi
